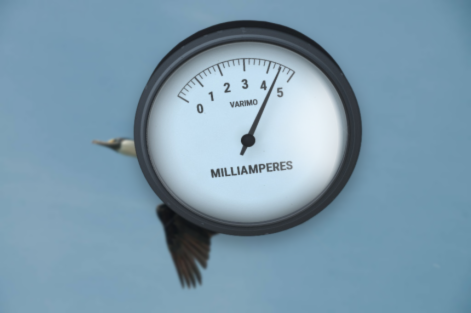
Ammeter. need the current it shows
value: 4.4 mA
